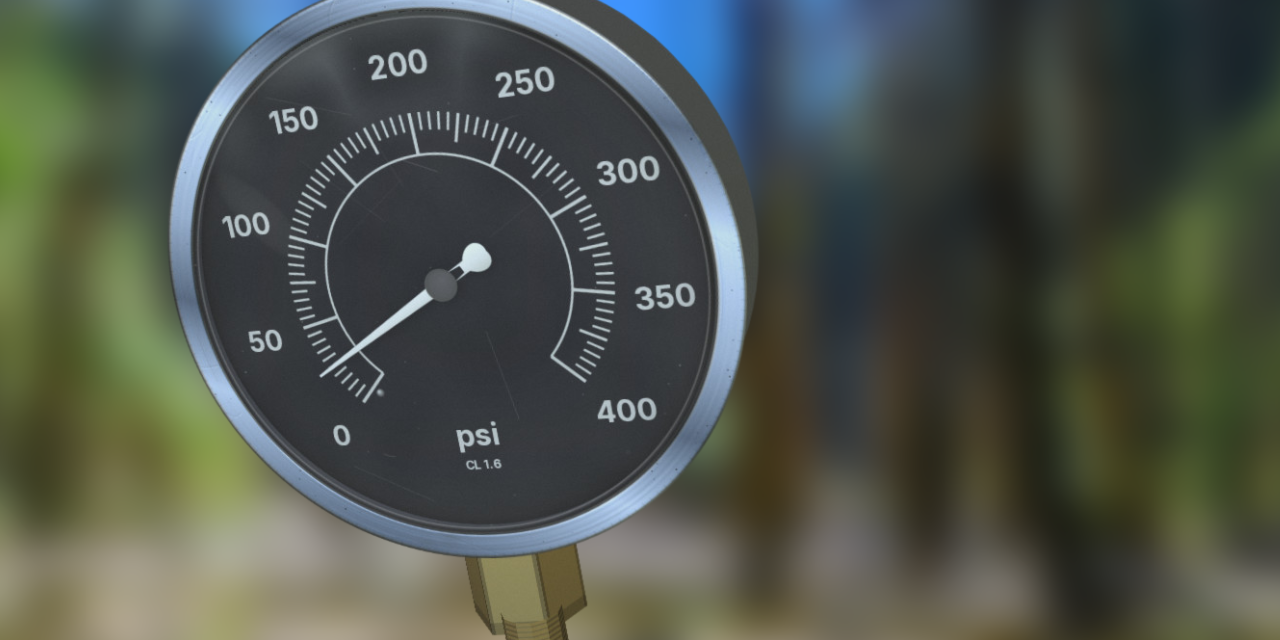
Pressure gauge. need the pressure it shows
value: 25 psi
